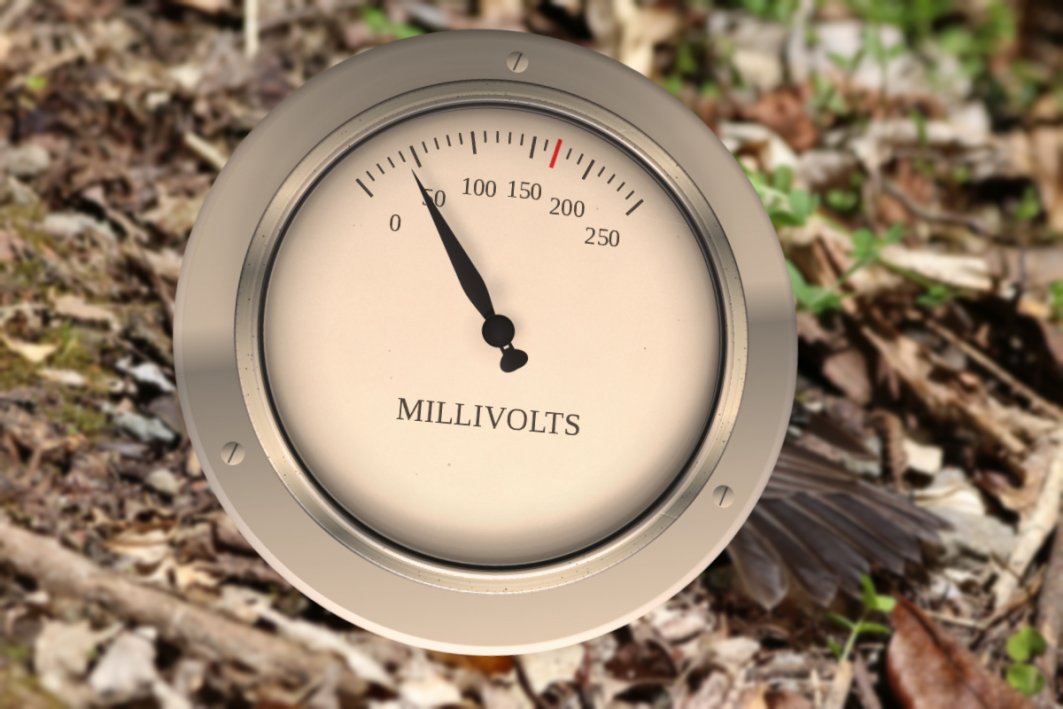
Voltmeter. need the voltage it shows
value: 40 mV
